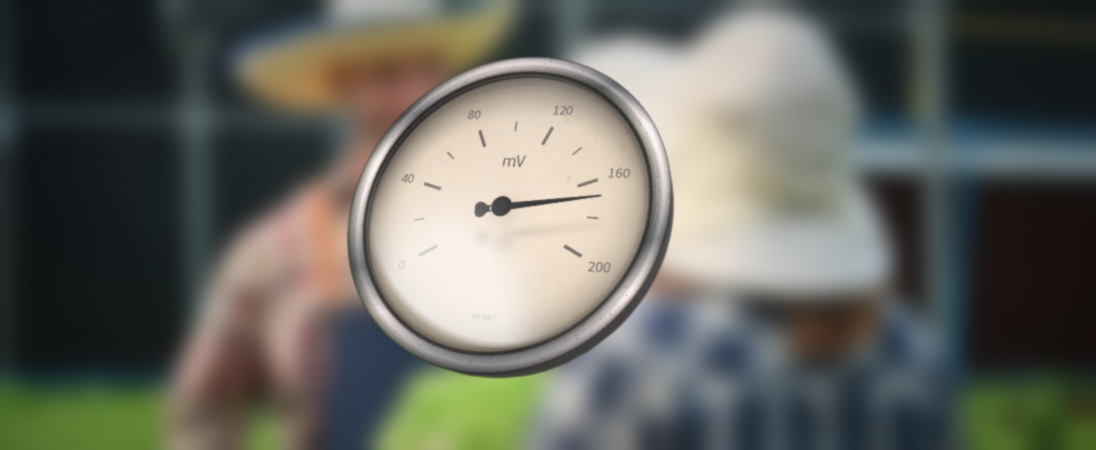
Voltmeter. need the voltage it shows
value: 170 mV
